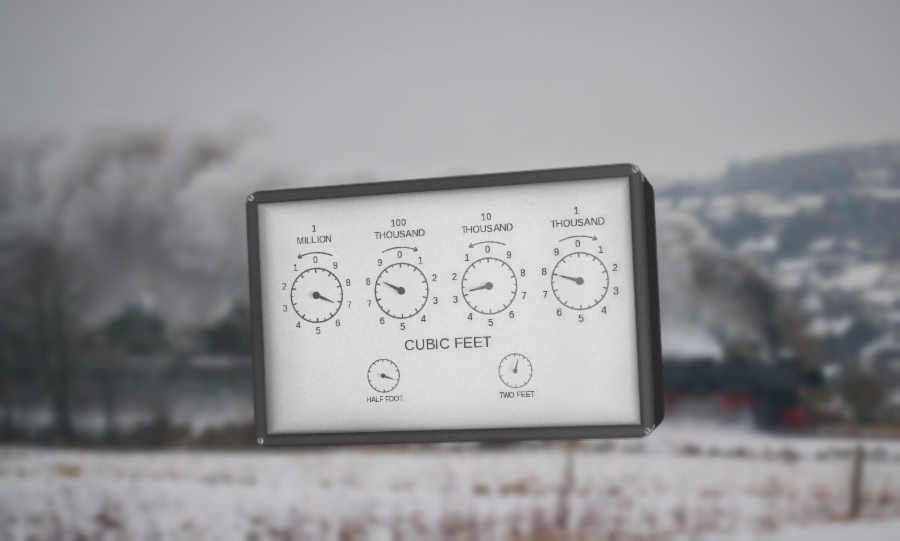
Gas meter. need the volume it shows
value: 682800 ft³
